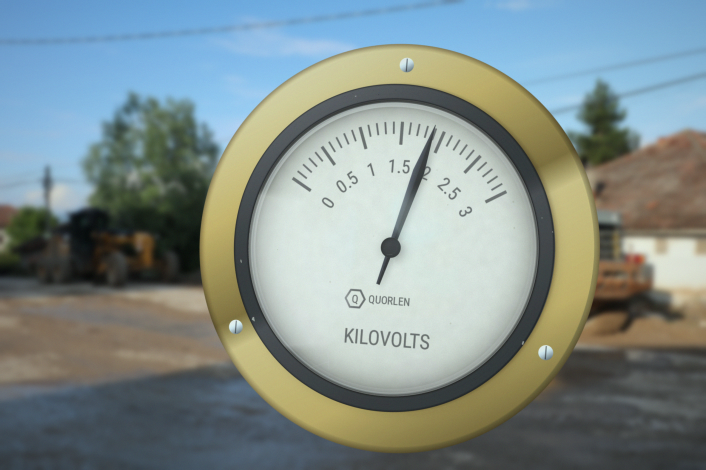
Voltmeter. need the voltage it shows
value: 1.9 kV
